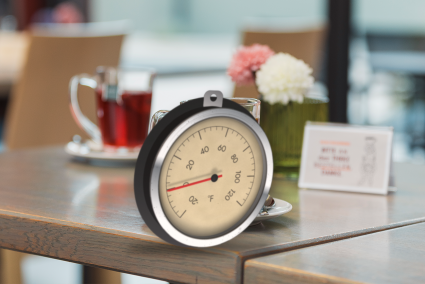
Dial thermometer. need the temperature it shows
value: 0 °F
